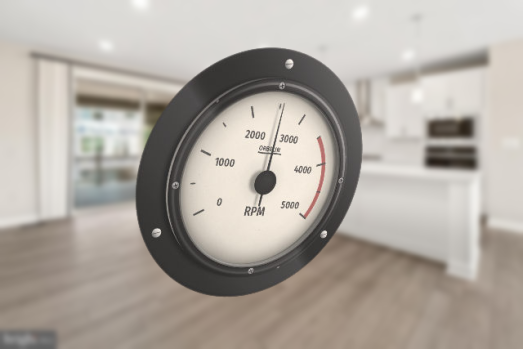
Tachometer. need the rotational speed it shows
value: 2500 rpm
